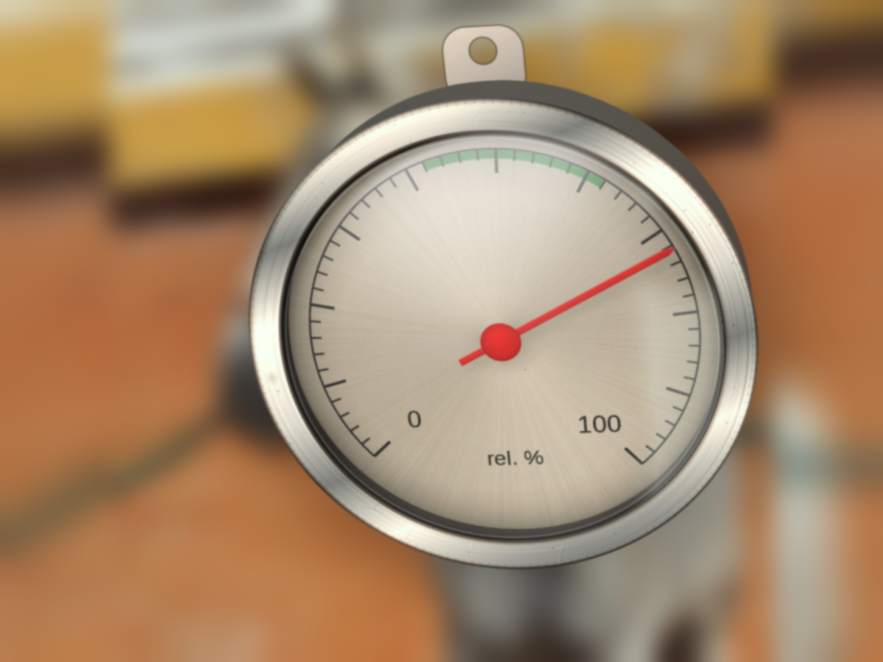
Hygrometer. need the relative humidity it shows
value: 72 %
